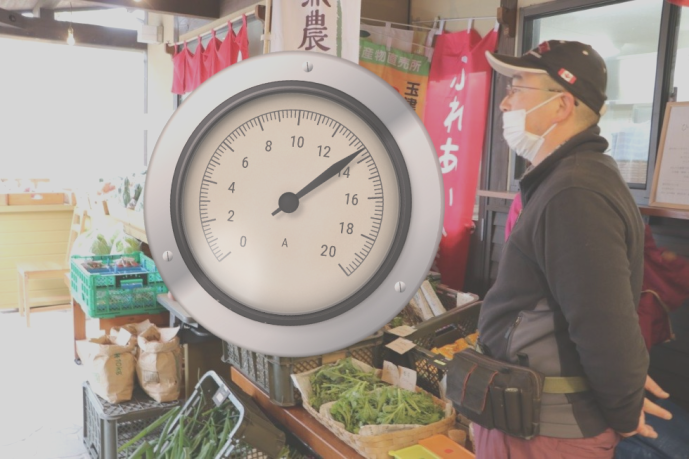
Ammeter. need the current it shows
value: 13.6 A
